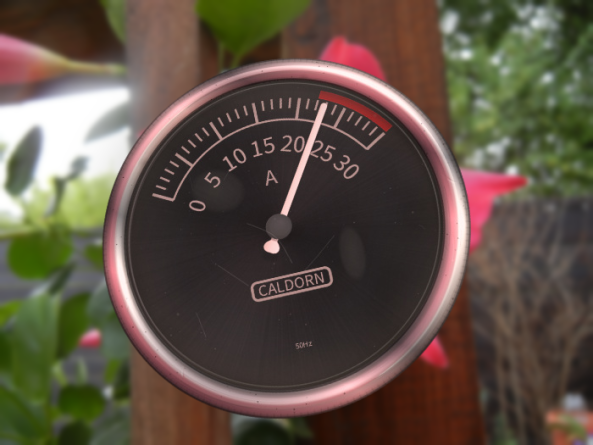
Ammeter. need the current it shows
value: 23 A
